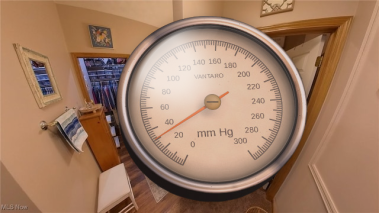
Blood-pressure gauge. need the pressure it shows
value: 30 mmHg
